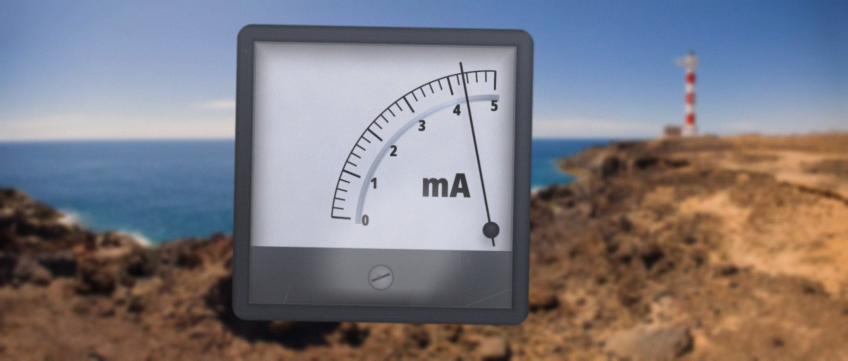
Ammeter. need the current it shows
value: 4.3 mA
